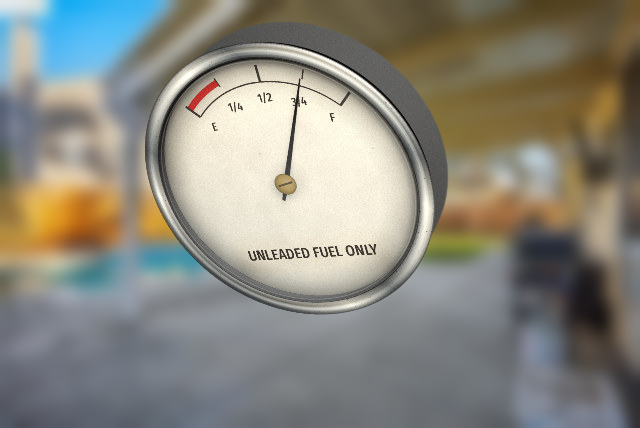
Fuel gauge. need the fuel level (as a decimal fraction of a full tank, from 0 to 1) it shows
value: 0.75
